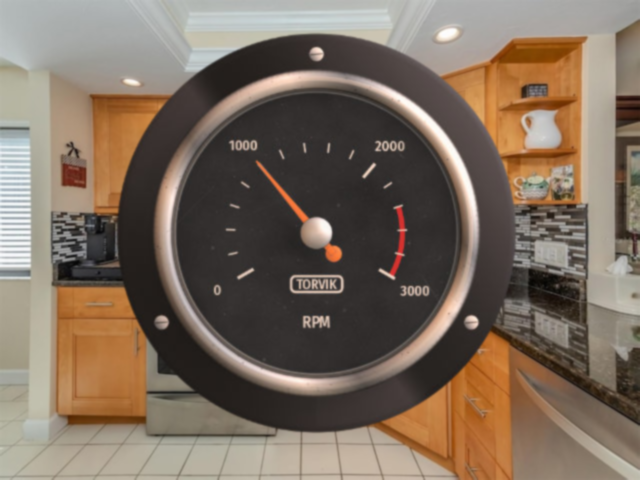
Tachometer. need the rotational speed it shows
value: 1000 rpm
